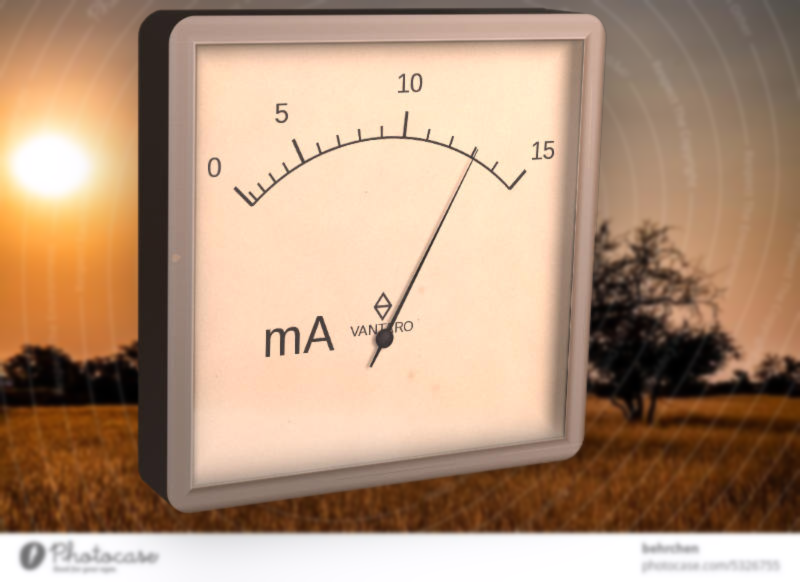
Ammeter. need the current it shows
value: 13 mA
